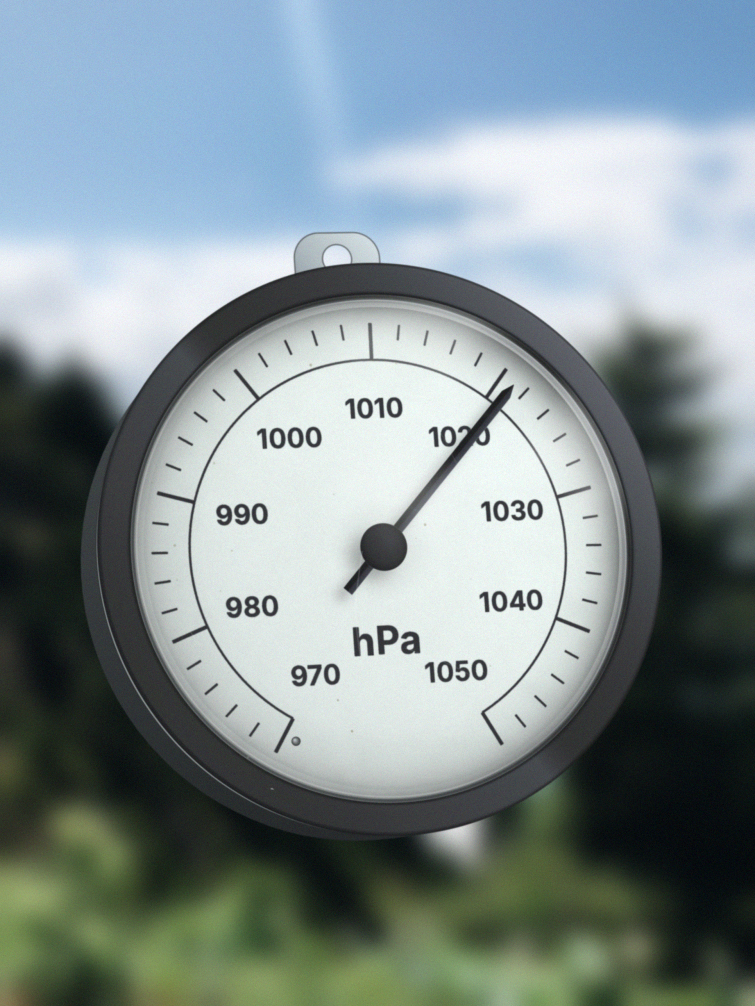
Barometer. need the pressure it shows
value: 1021 hPa
